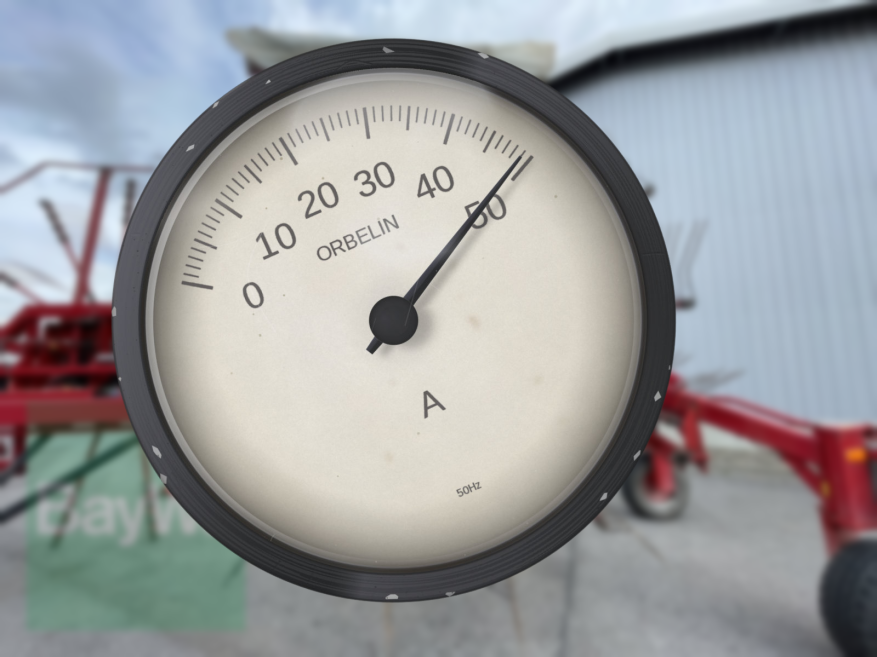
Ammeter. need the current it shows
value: 49 A
